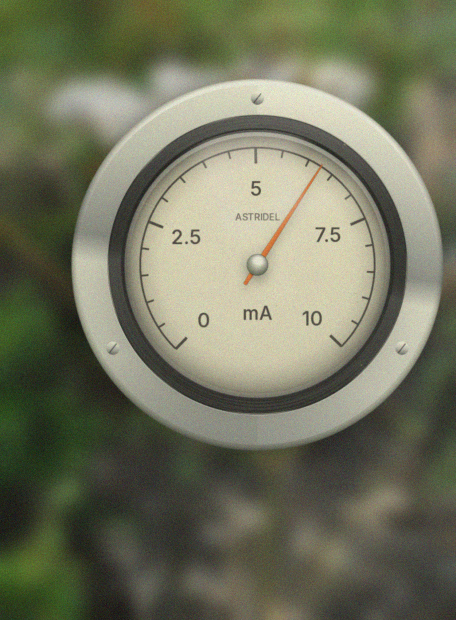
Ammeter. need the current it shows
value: 6.25 mA
